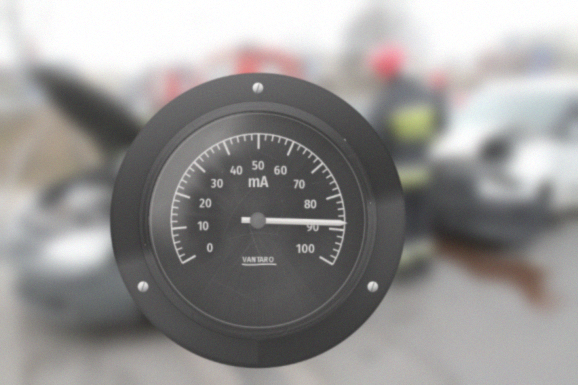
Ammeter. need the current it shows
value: 88 mA
